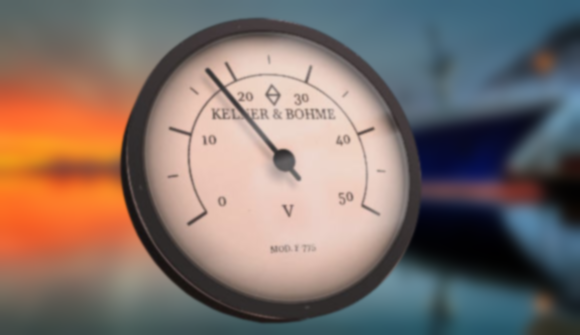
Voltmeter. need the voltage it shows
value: 17.5 V
